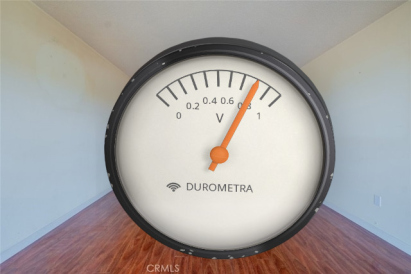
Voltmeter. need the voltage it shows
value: 0.8 V
